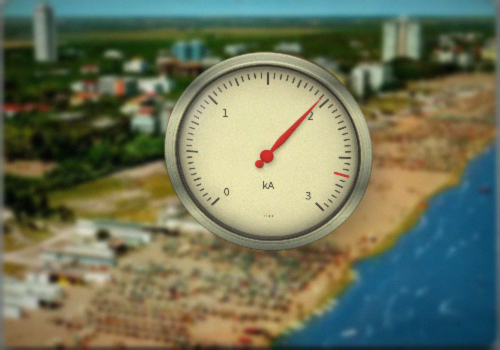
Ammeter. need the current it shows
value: 1.95 kA
